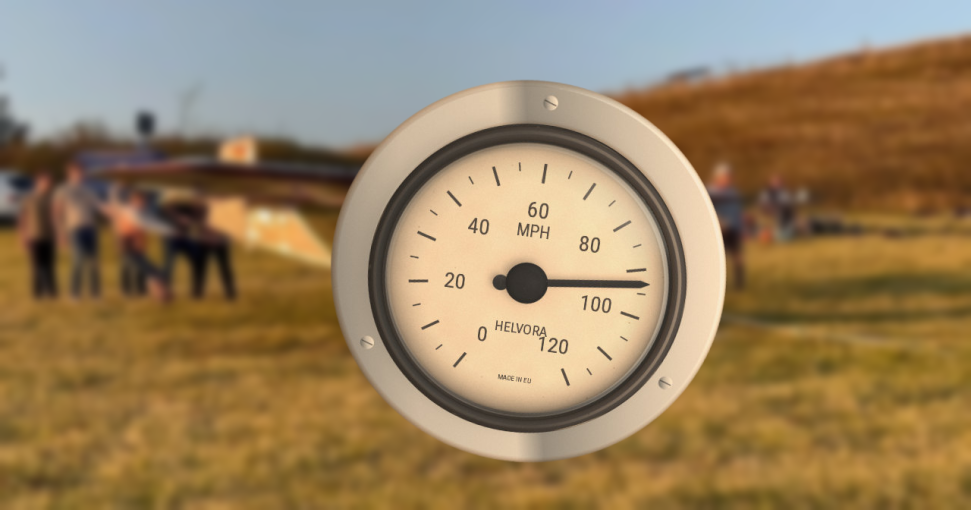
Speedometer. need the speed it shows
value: 92.5 mph
